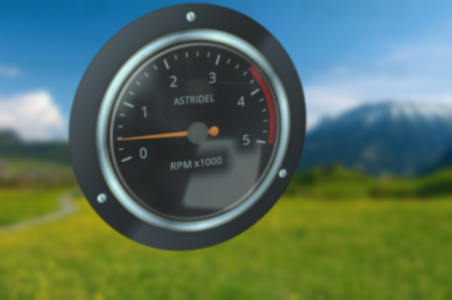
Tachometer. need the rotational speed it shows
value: 400 rpm
